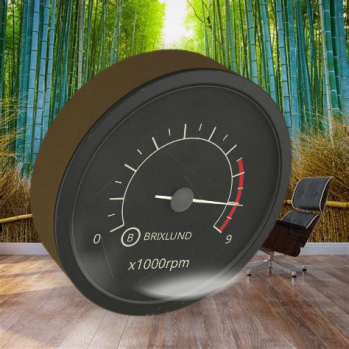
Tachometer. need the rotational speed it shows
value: 8000 rpm
